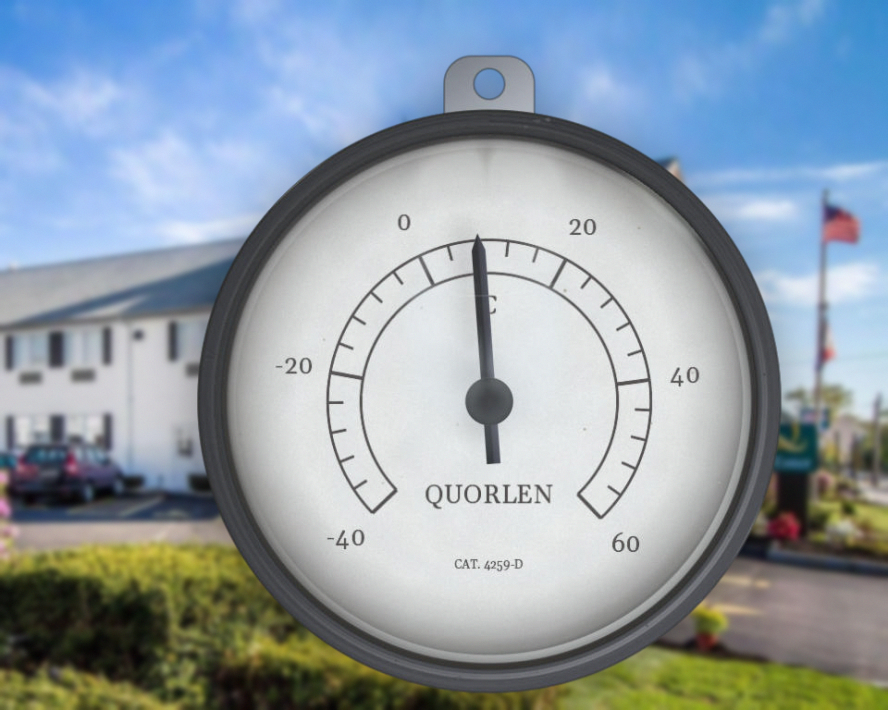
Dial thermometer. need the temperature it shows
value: 8 °C
